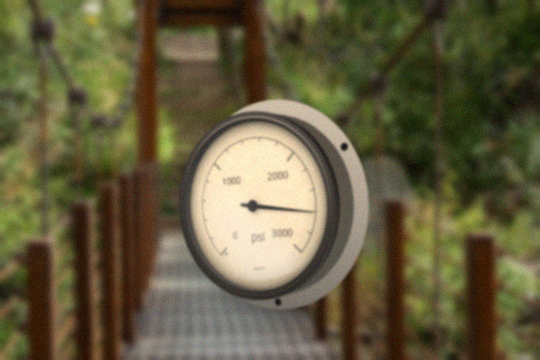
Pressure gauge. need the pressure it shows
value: 2600 psi
